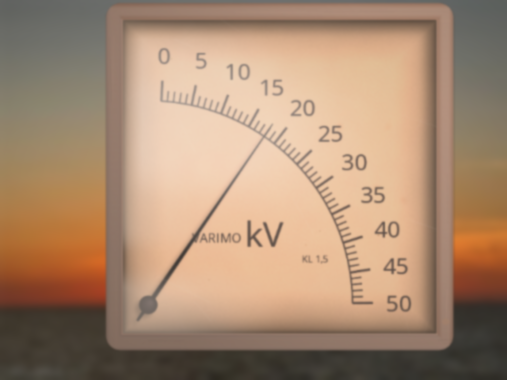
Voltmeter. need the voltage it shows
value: 18 kV
